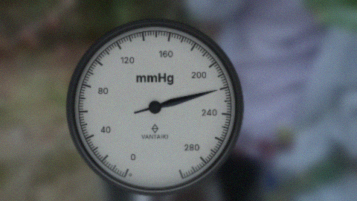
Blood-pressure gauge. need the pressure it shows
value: 220 mmHg
